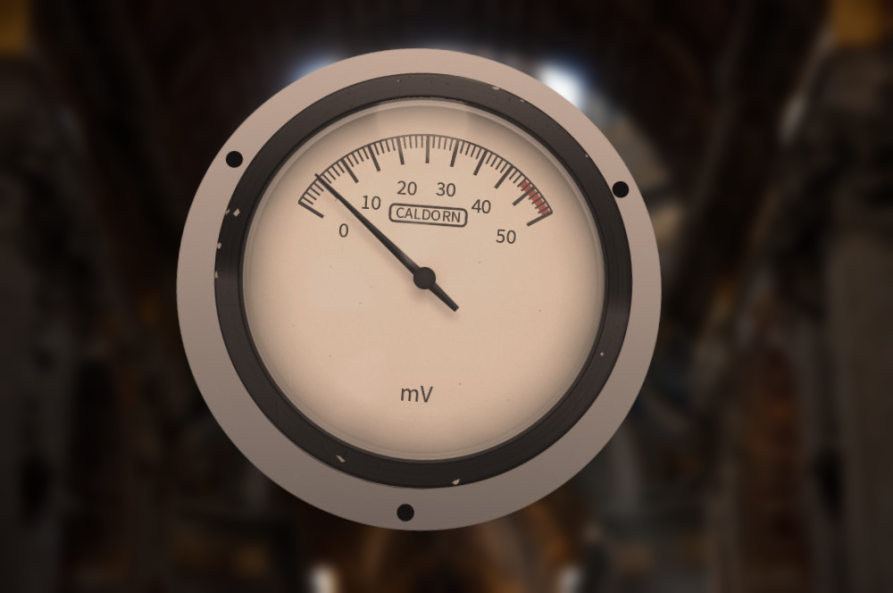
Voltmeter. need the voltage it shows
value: 5 mV
